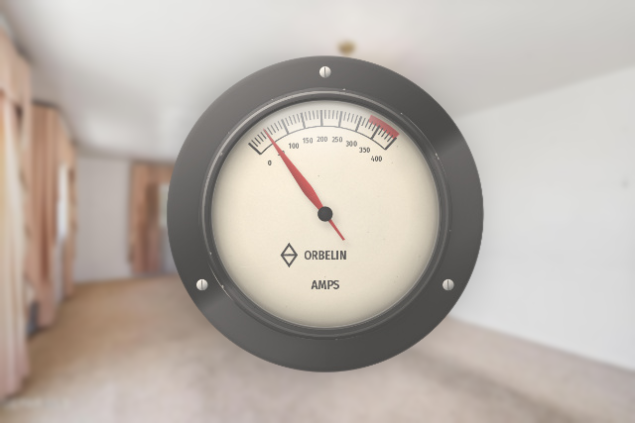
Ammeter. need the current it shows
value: 50 A
